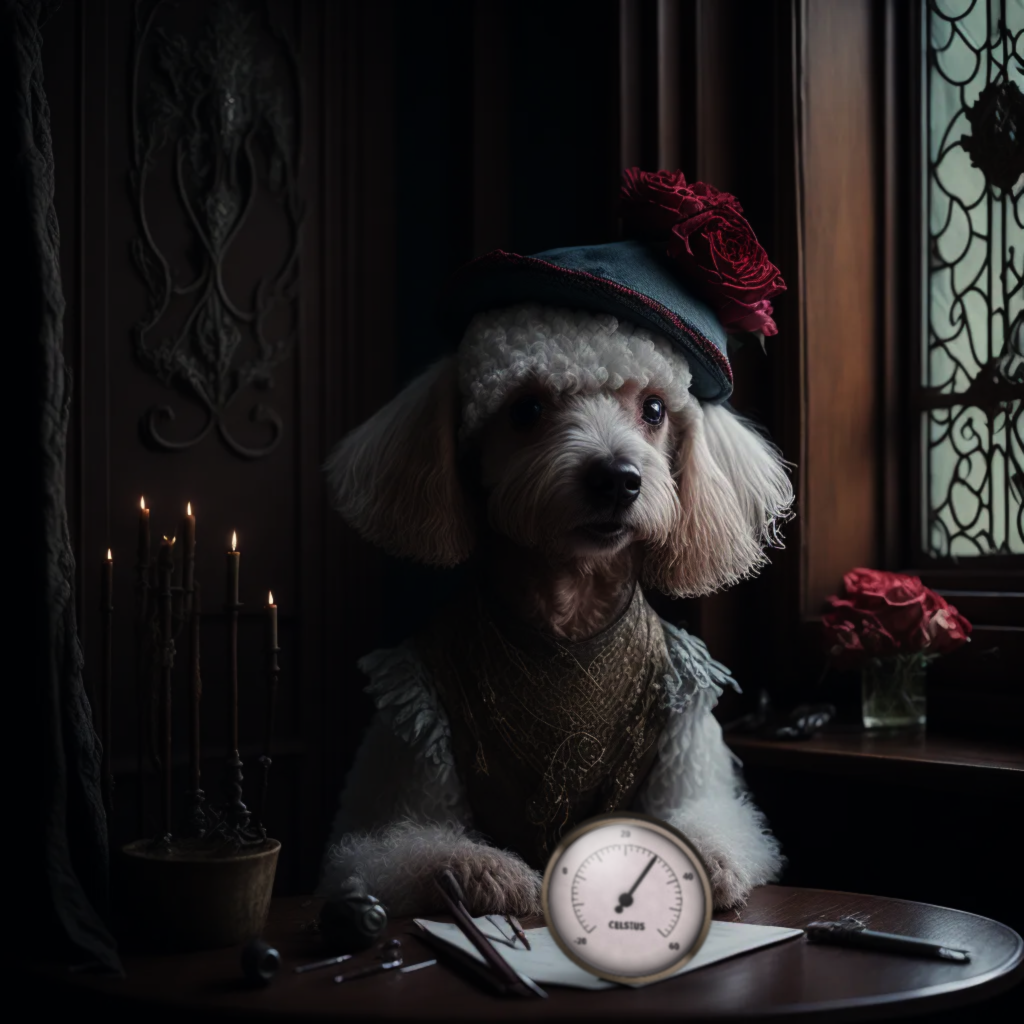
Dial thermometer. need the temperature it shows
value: 30 °C
